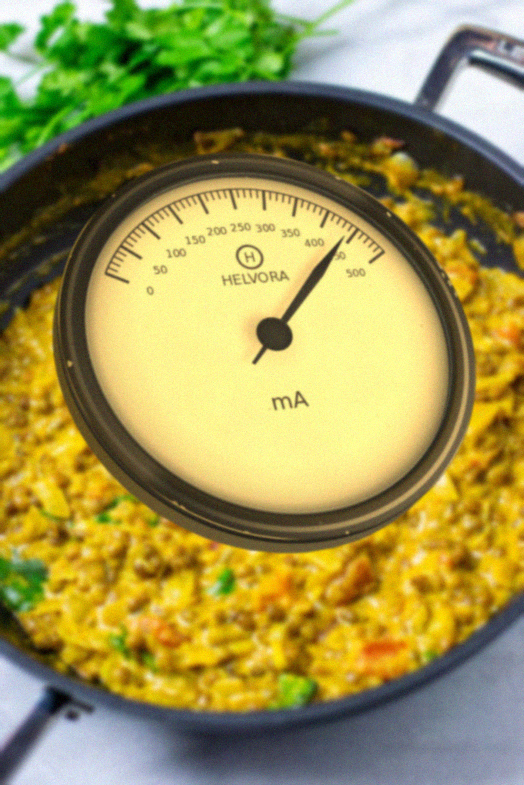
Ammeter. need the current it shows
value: 440 mA
